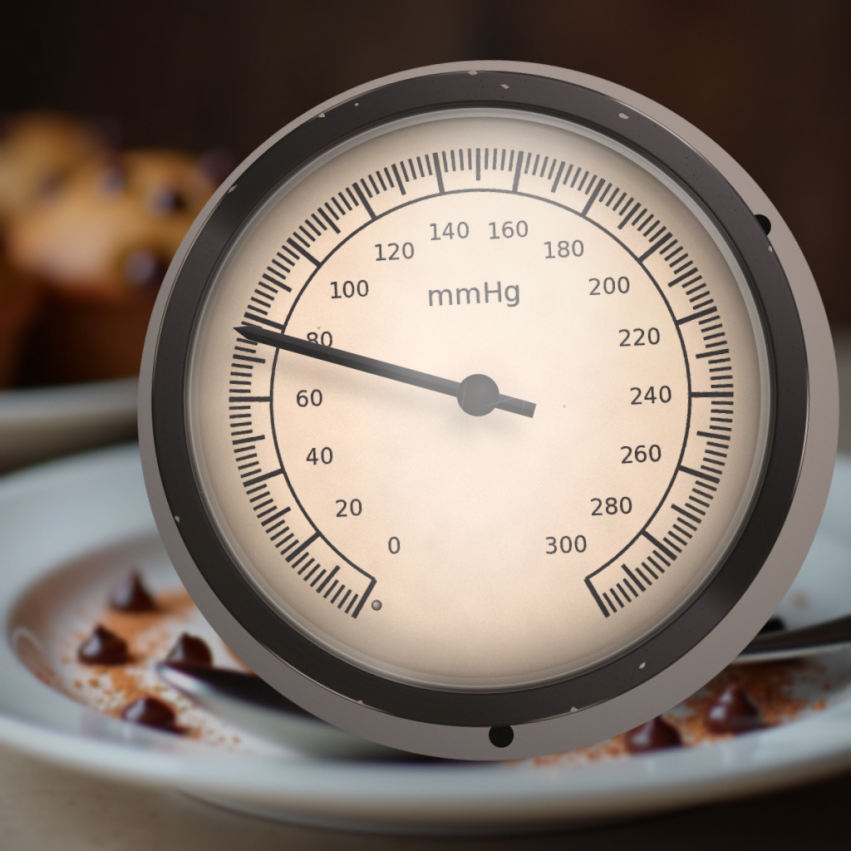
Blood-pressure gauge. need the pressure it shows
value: 76 mmHg
